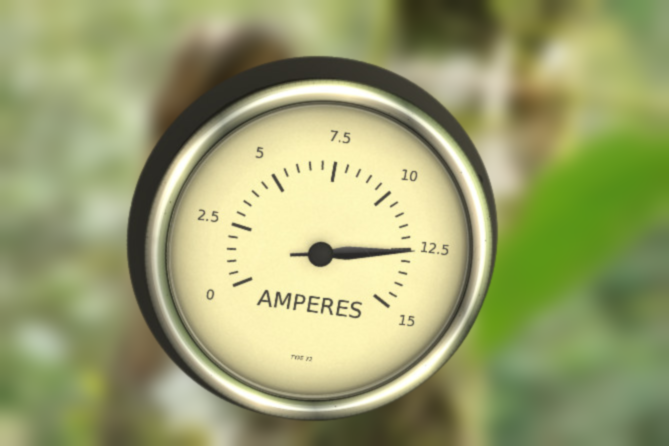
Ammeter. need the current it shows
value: 12.5 A
